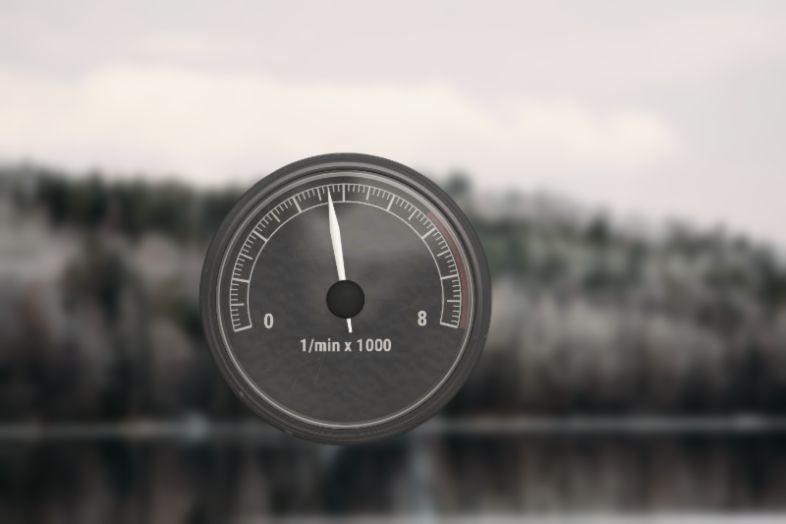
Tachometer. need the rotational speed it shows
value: 3700 rpm
